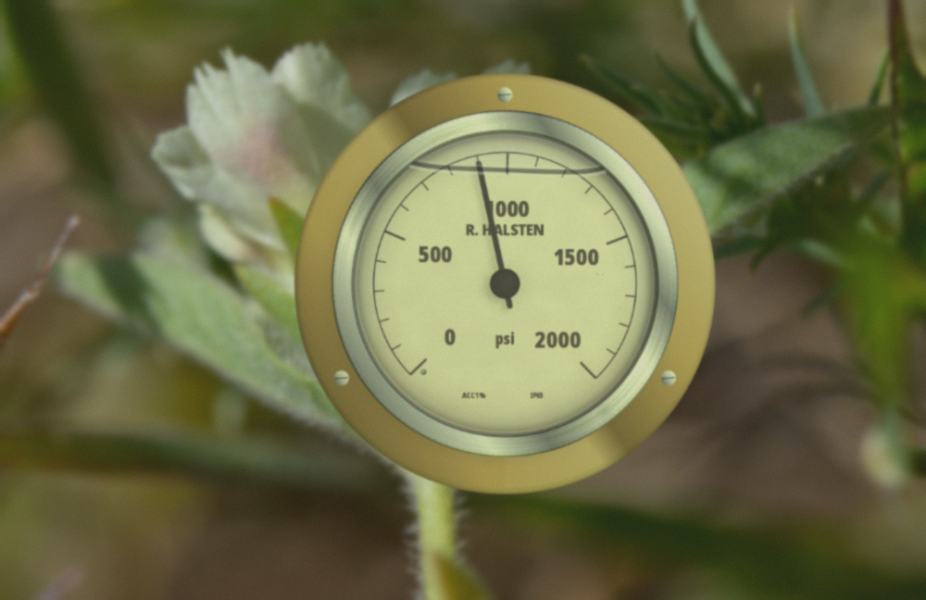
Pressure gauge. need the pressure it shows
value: 900 psi
